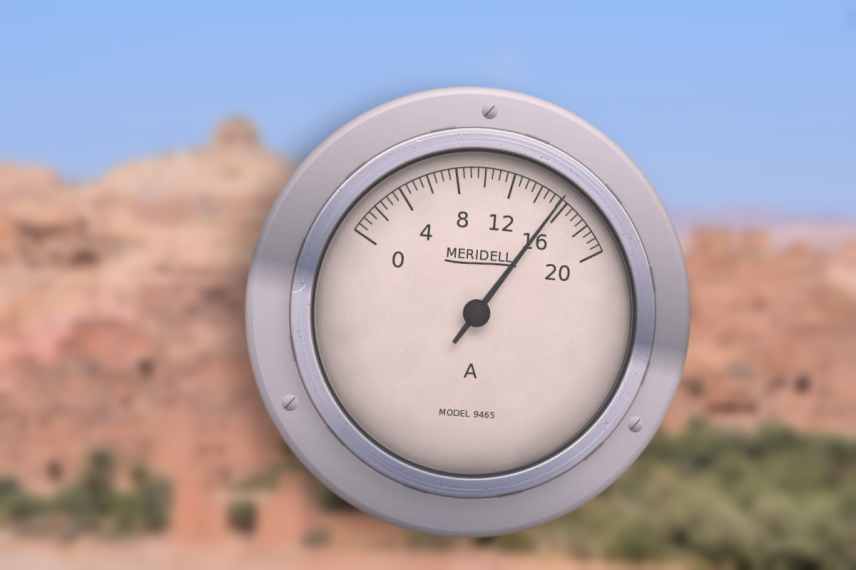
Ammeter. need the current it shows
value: 15.5 A
